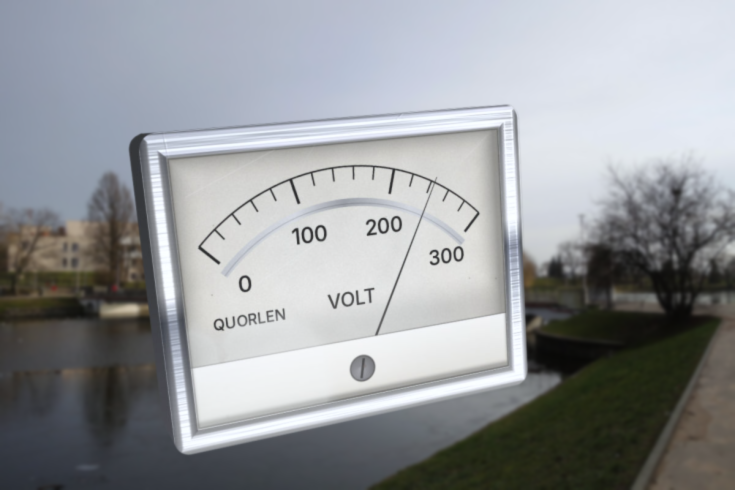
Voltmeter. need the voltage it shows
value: 240 V
